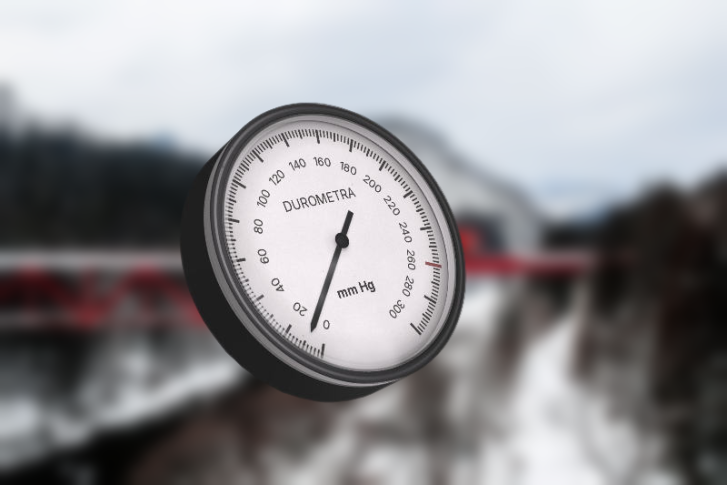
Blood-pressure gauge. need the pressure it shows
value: 10 mmHg
